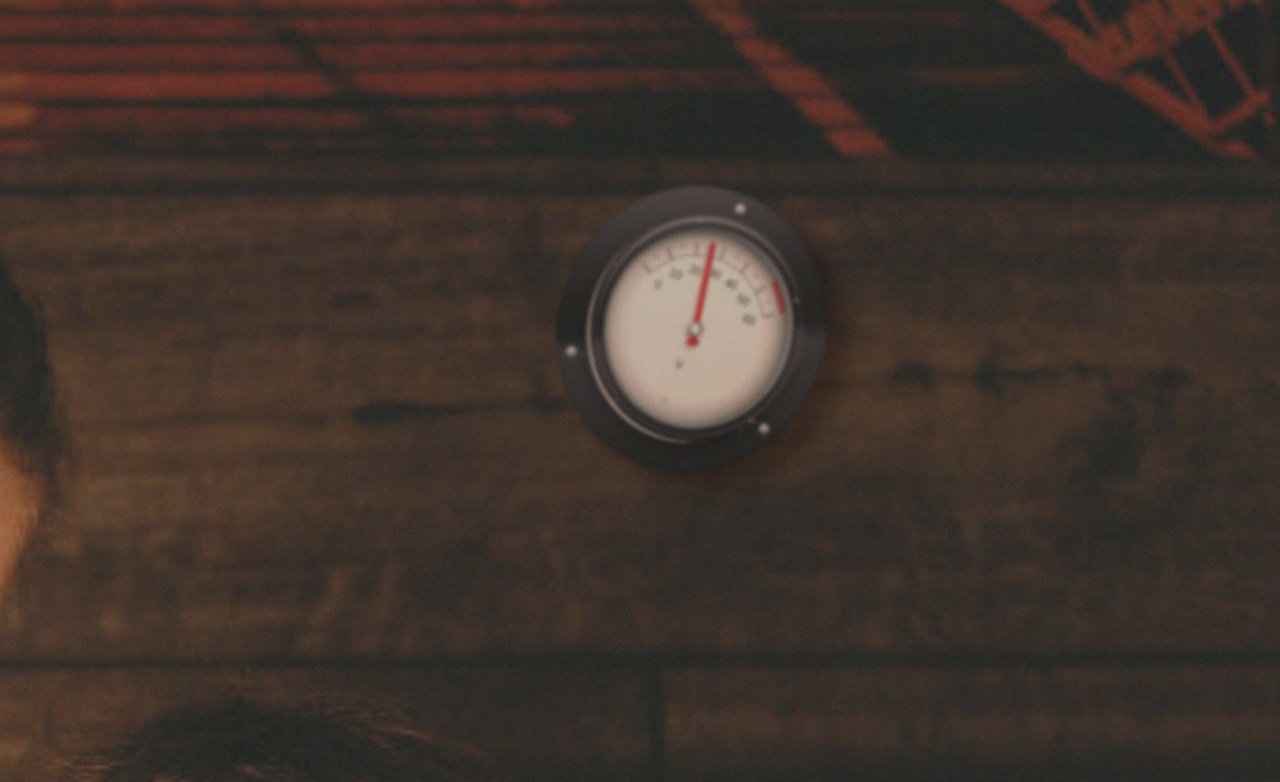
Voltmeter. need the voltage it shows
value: 25 V
